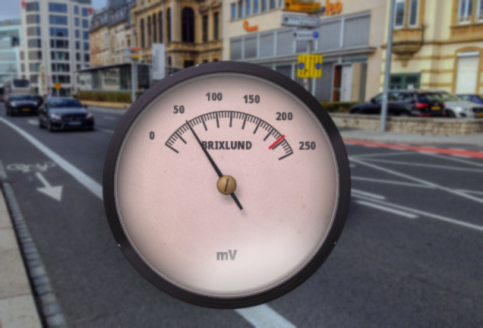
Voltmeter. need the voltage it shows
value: 50 mV
